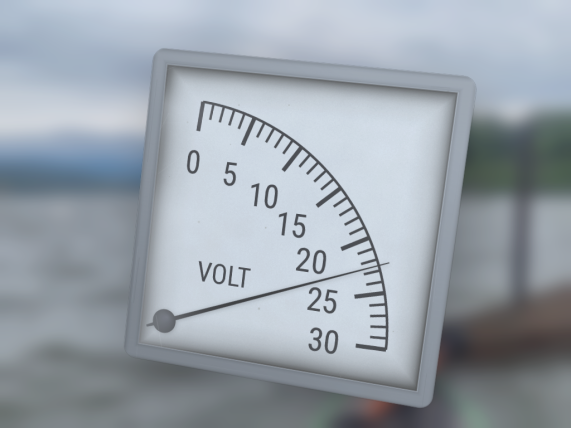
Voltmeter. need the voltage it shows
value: 22.5 V
